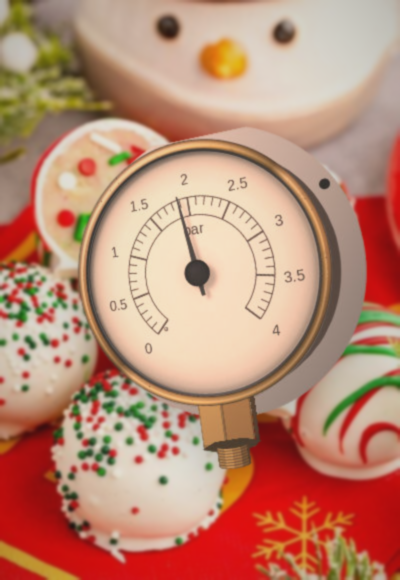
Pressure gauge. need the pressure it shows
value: 1.9 bar
